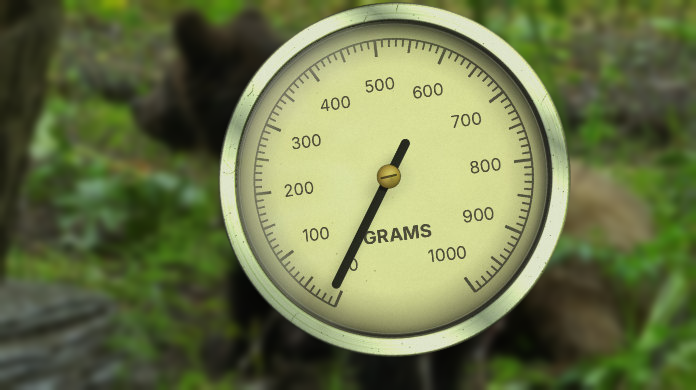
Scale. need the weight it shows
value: 10 g
